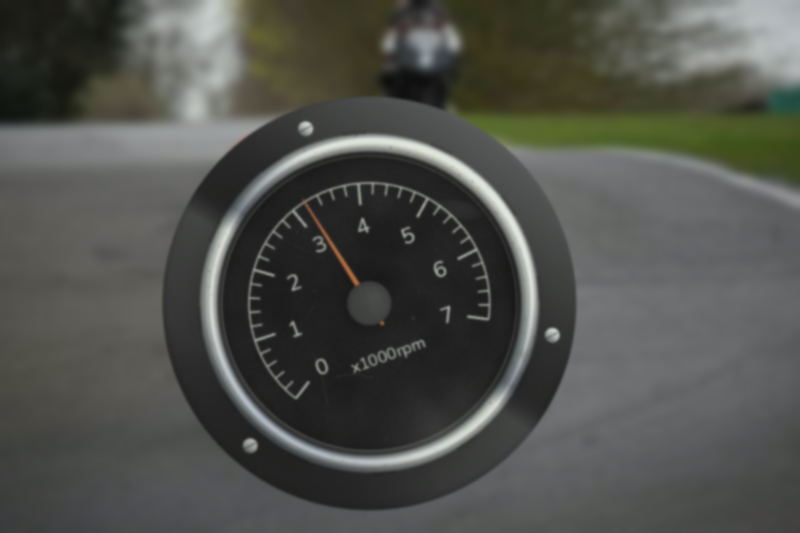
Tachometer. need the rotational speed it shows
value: 3200 rpm
